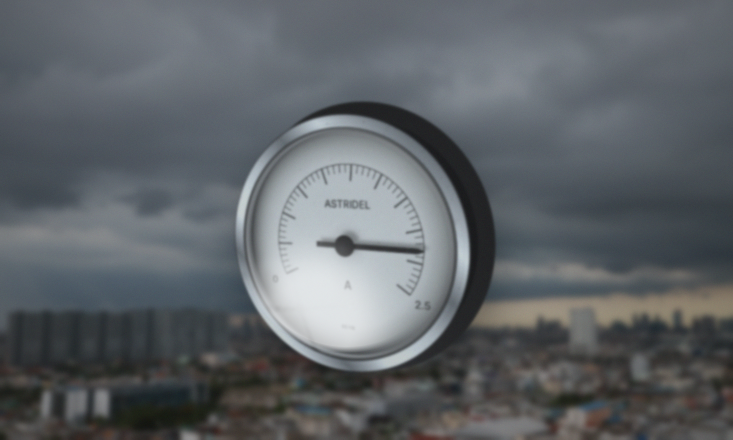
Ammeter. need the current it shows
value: 2.15 A
